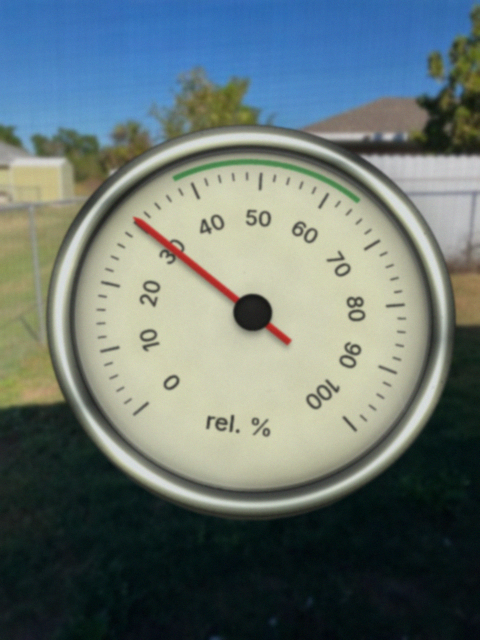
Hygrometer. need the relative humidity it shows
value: 30 %
